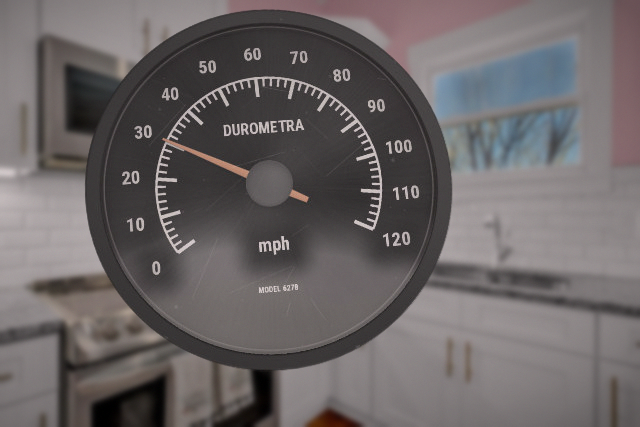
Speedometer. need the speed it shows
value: 30 mph
